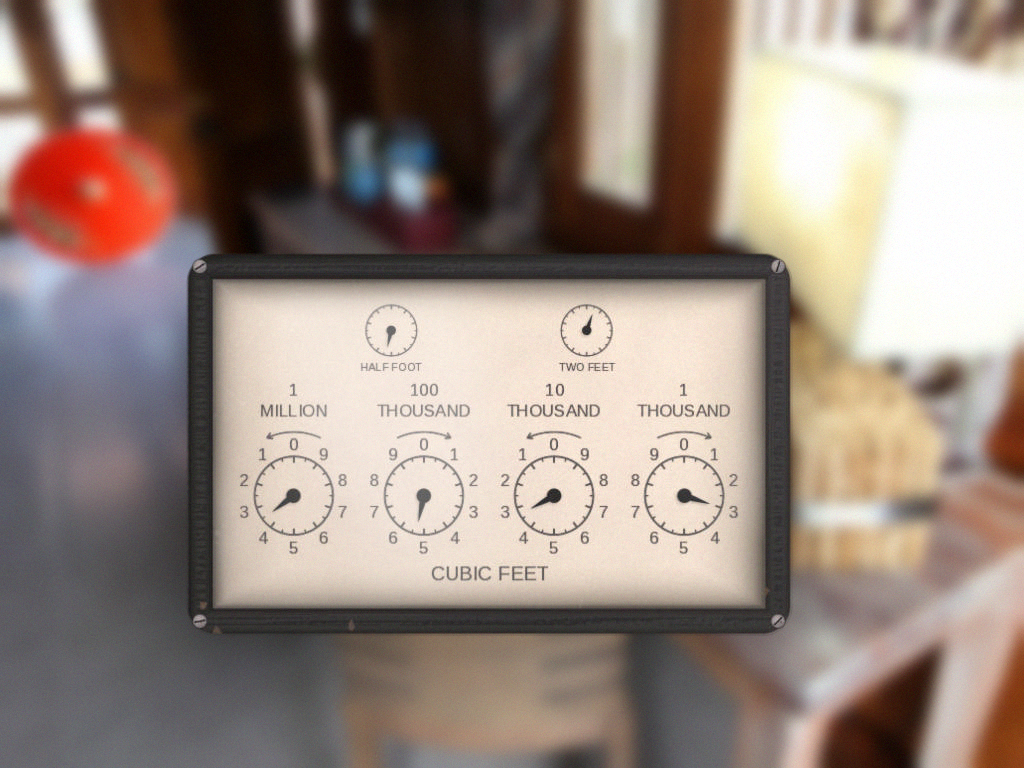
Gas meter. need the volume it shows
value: 353300 ft³
